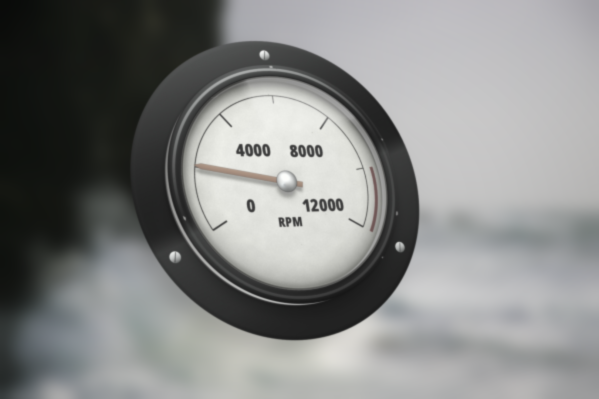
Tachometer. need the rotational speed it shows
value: 2000 rpm
